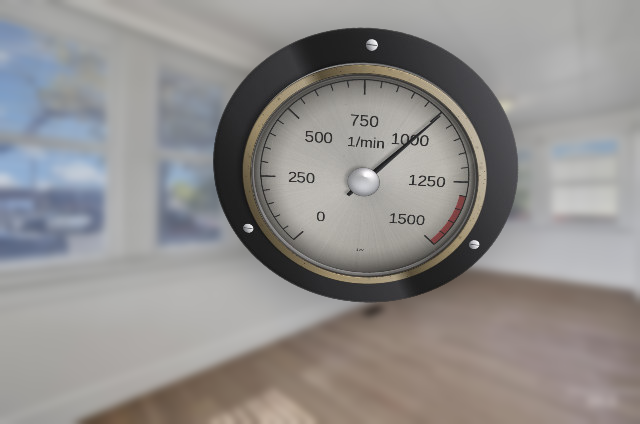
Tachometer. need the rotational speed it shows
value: 1000 rpm
